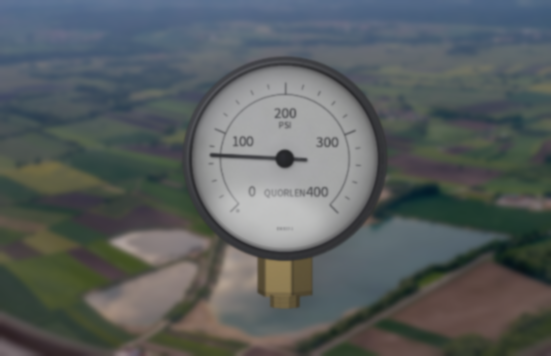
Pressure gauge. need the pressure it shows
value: 70 psi
